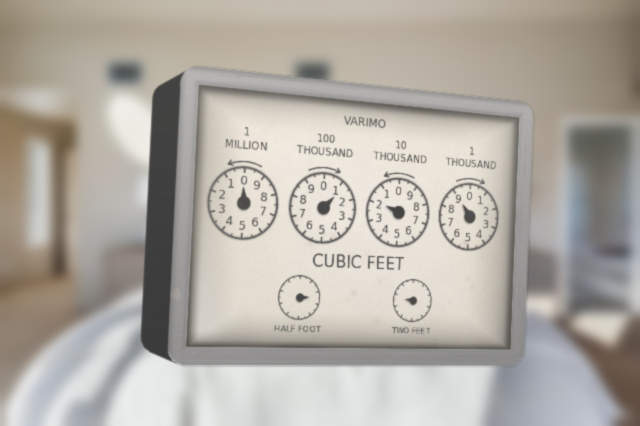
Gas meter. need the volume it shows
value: 11900 ft³
